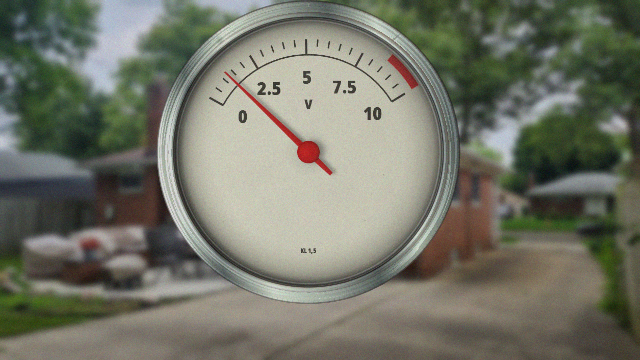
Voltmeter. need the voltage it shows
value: 1.25 V
